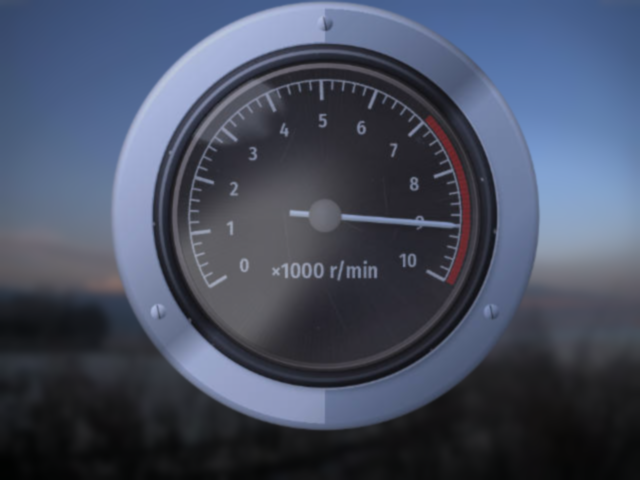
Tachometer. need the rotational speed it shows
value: 9000 rpm
